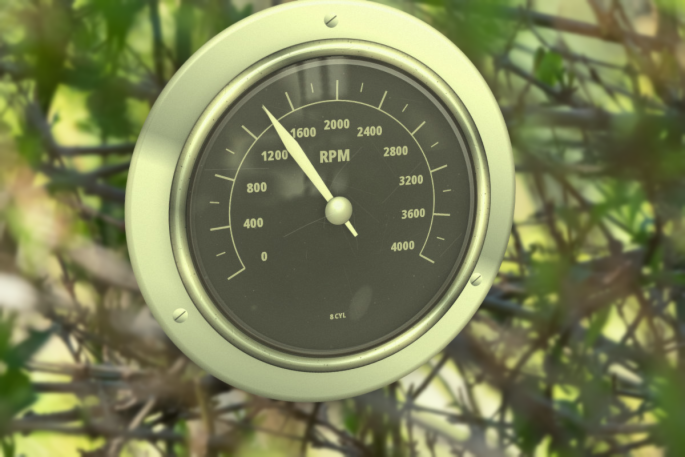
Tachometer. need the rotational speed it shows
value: 1400 rpm
